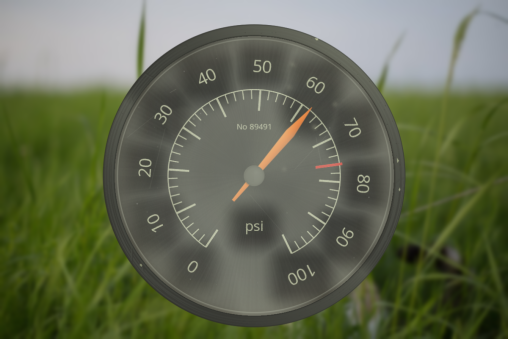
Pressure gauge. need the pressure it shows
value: 62 psi
